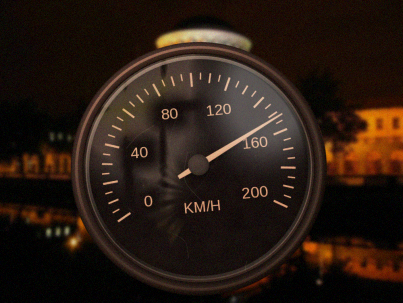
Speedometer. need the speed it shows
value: 152.5 km/h
